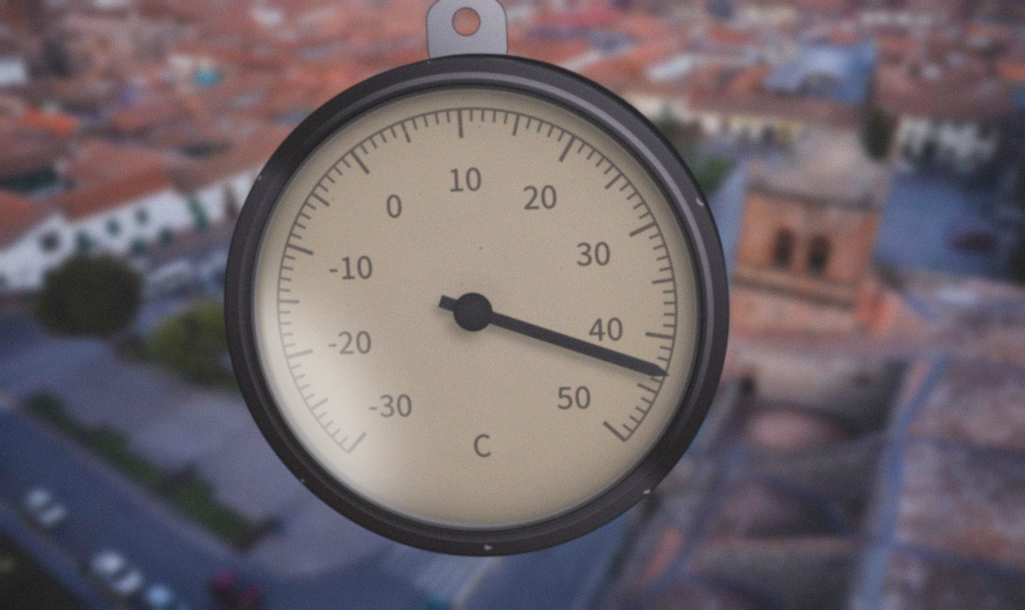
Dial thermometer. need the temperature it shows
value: 43 °C
